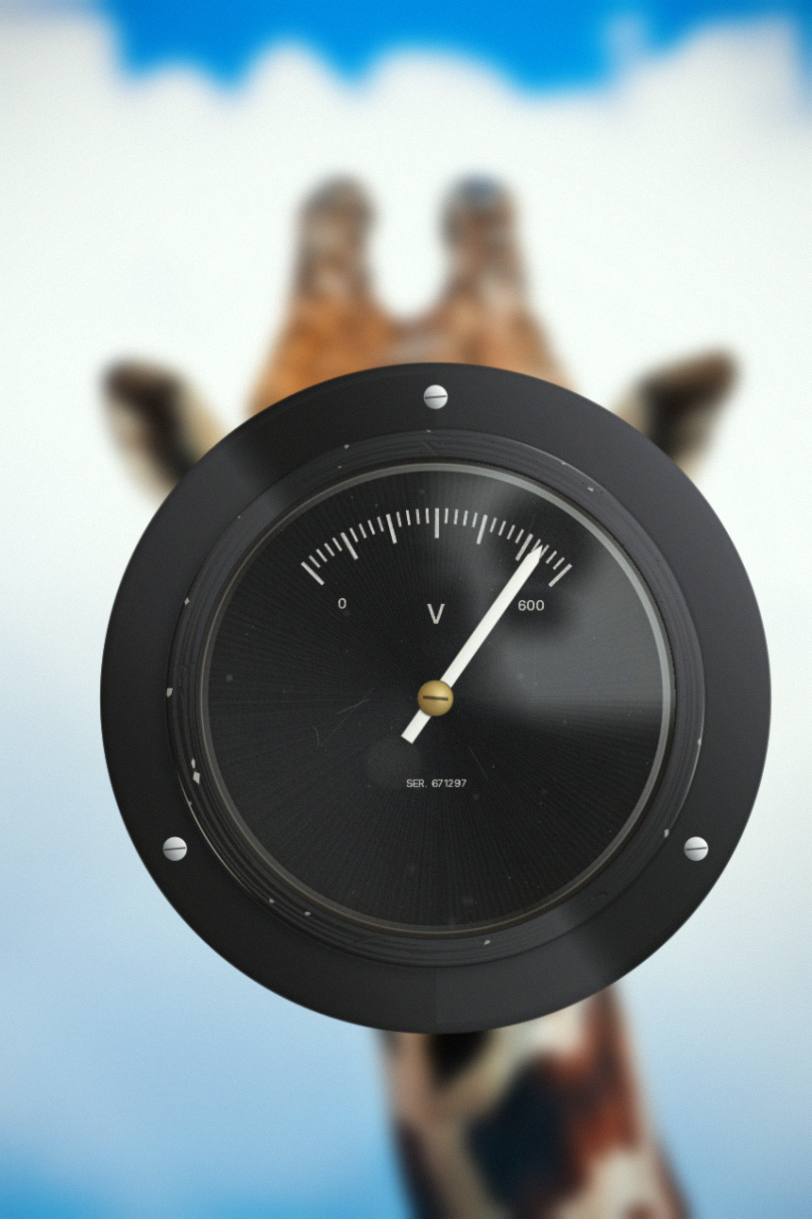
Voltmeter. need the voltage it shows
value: 530 V
